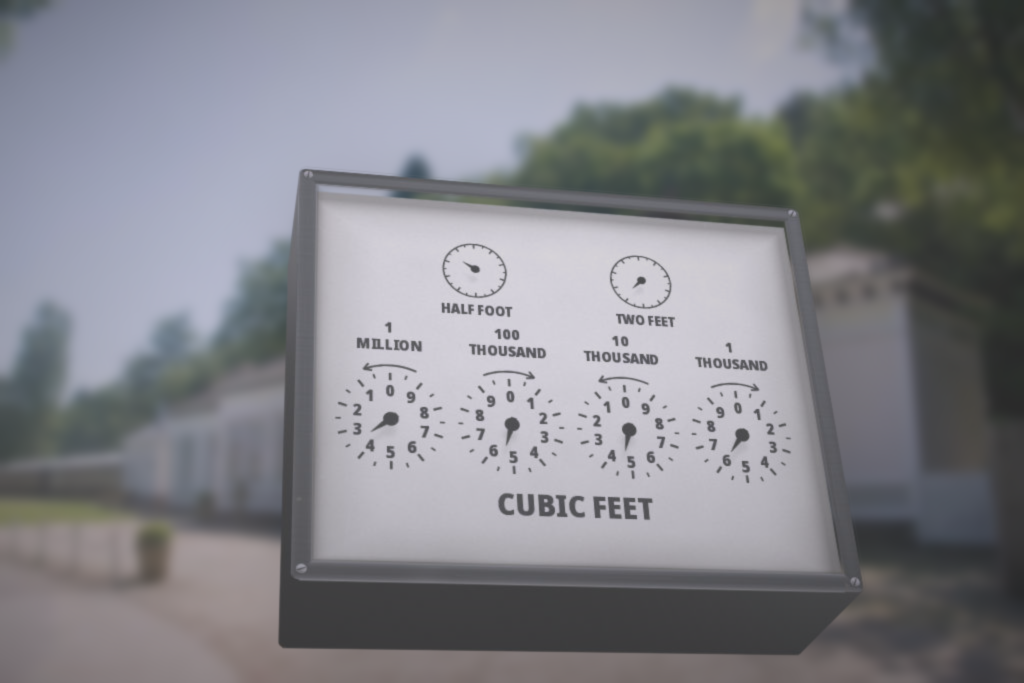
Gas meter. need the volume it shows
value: 354600 ft³
